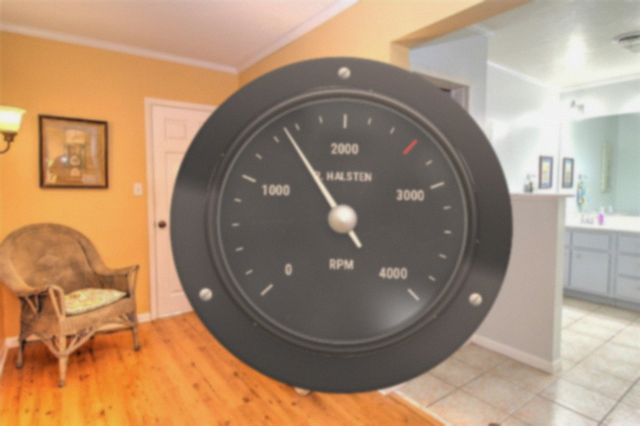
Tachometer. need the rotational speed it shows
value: 1500 rpm
